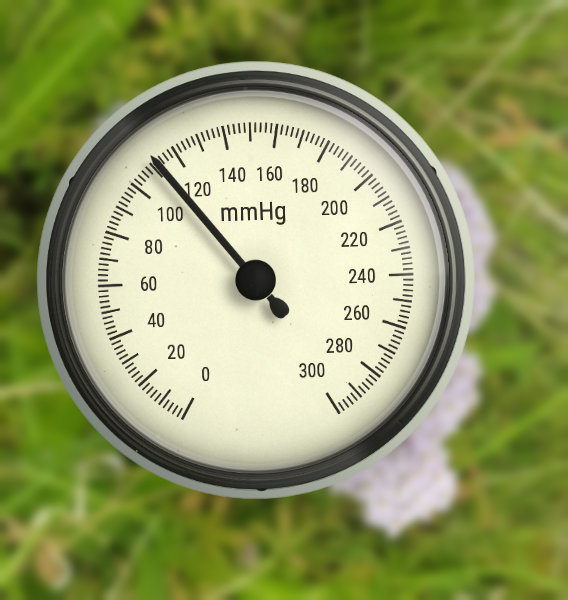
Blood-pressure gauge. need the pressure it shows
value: 112 mmHg
